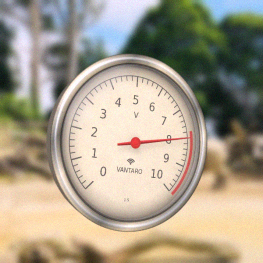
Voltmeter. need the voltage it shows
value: 8 V
